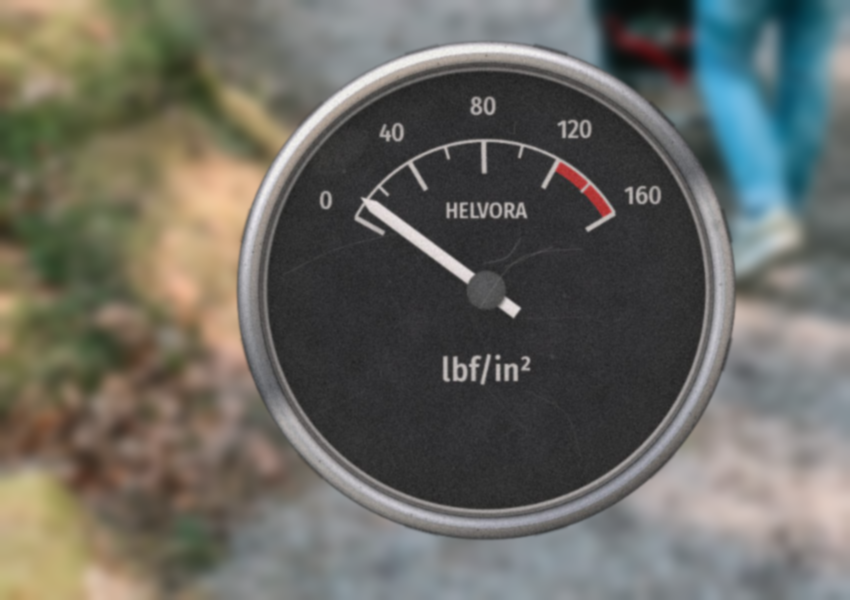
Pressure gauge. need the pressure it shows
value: 10 psi
